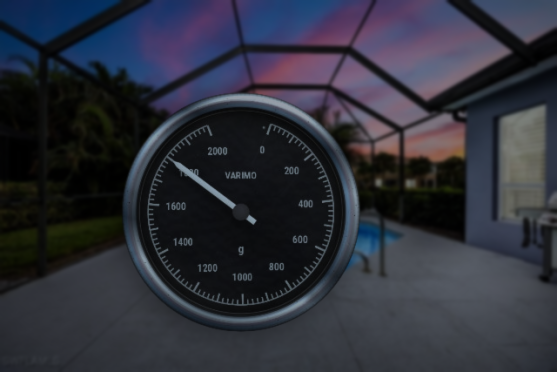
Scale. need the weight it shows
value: 1800 g
